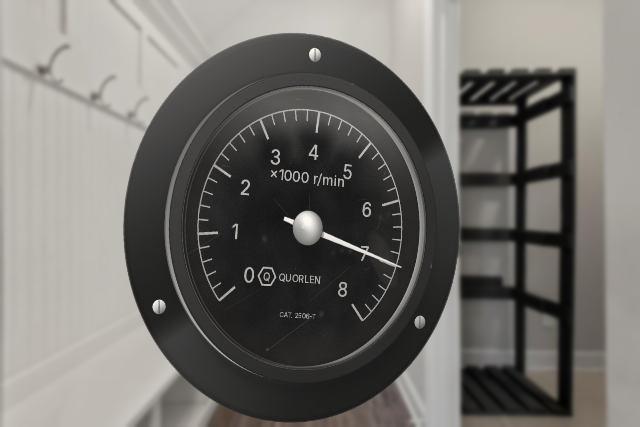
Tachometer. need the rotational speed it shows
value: 7000 rpm
